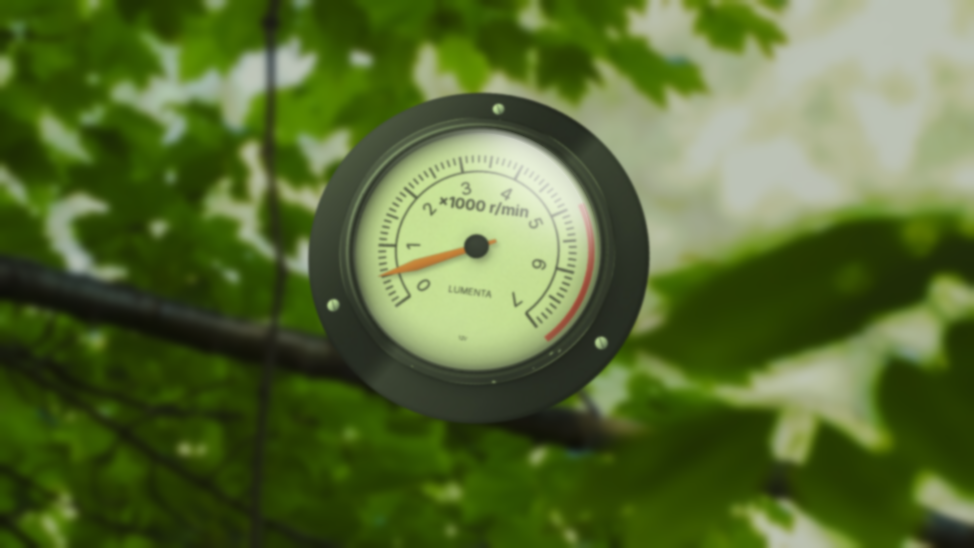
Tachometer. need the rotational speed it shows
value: 500 rpm
